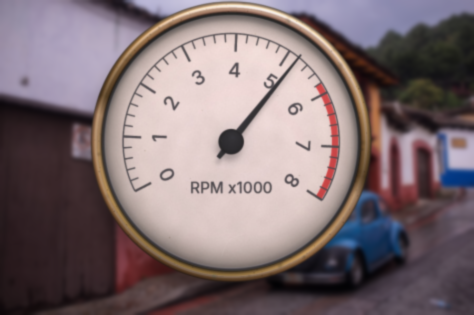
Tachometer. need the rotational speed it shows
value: 5200 rpm
